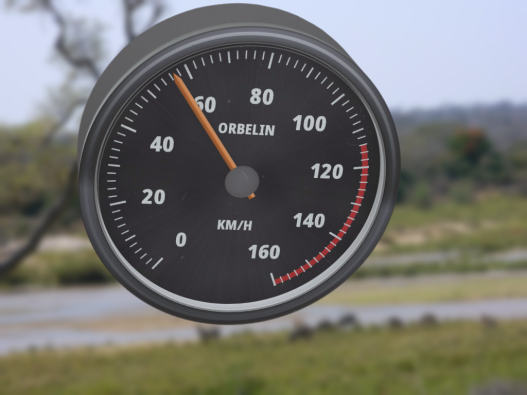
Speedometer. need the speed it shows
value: 57 km/h
